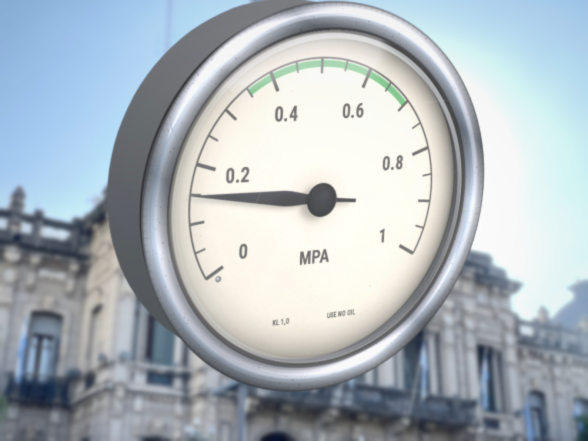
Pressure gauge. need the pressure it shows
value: 0.15 MPa
